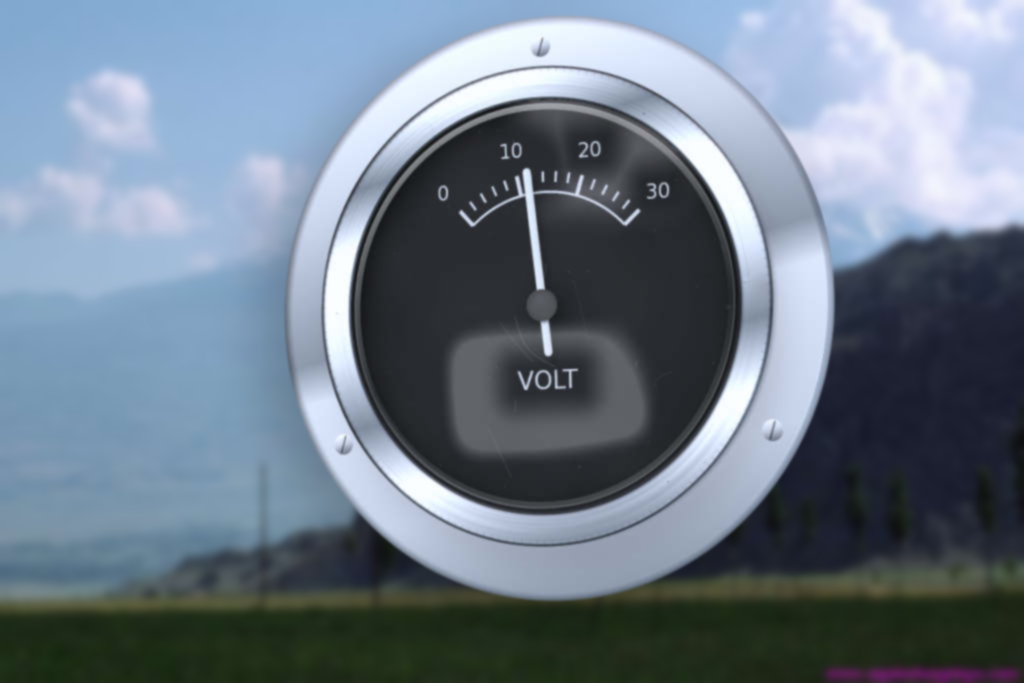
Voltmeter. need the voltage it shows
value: 12 V
